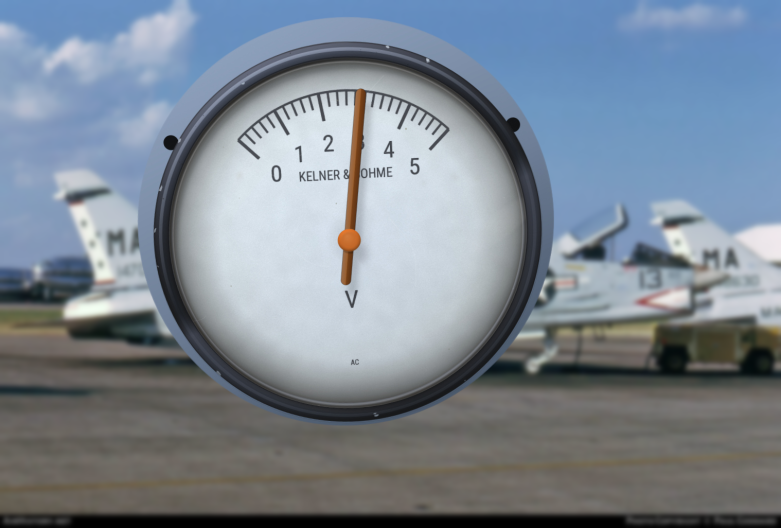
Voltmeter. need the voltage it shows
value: 2.9 V
